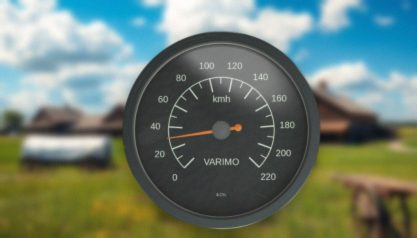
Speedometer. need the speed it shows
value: 30 km/h
